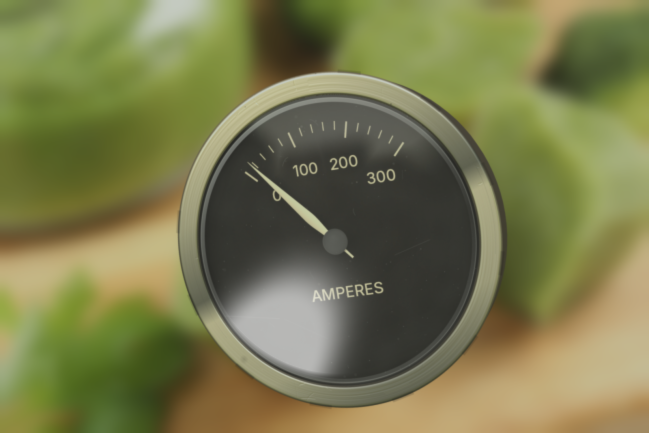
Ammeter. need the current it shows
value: 20 A
